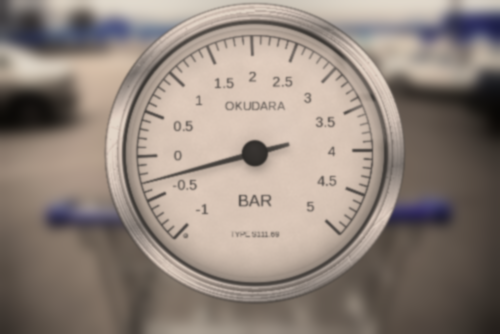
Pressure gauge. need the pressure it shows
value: -0.3 bar
